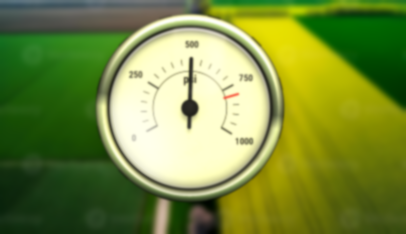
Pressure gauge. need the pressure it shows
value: 500 psi
